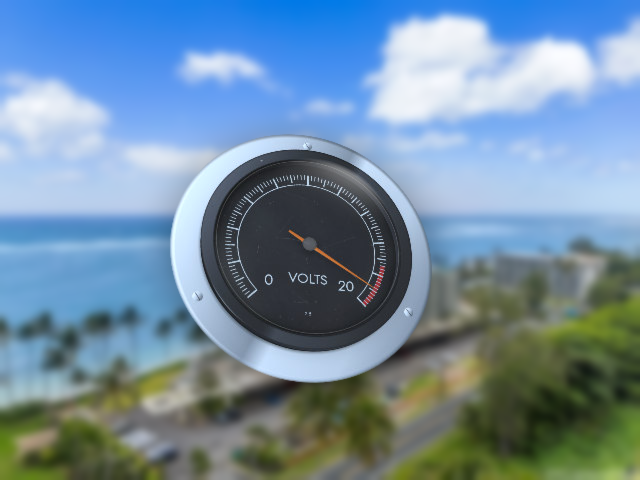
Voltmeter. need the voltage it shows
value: 19 V
